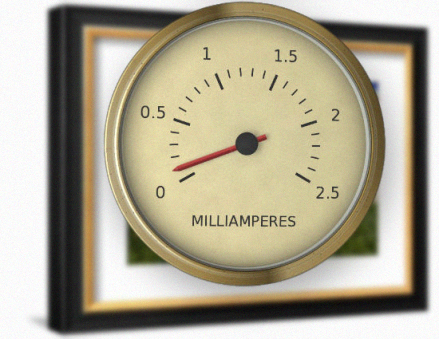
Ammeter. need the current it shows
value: 0.1 mA
